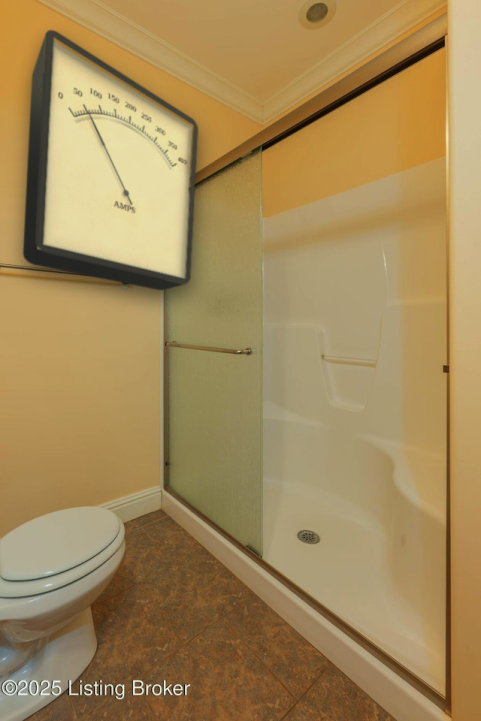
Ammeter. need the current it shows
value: 50 A
